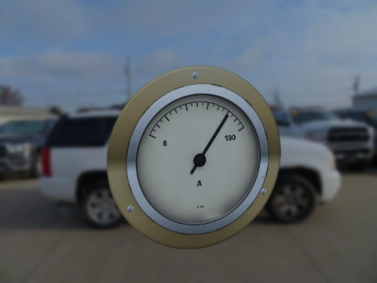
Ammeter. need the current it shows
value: 80 A
